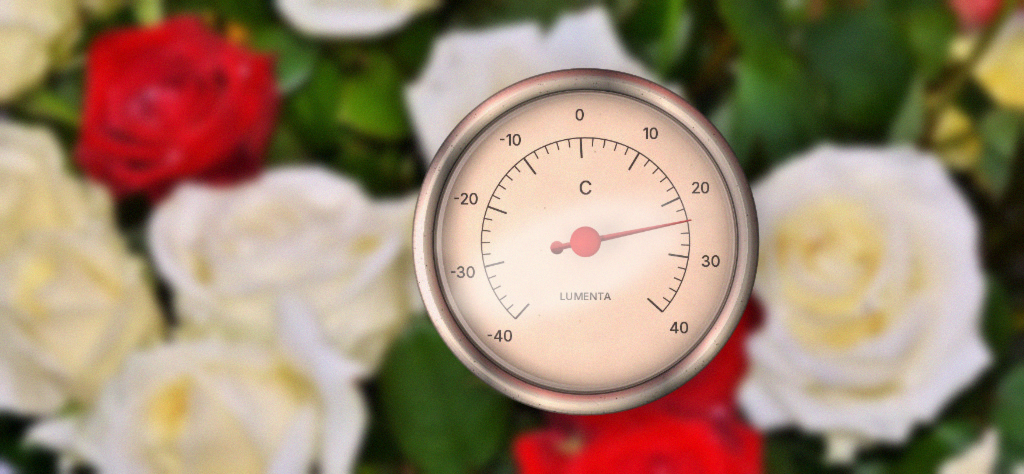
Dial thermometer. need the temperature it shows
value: 24 °C
